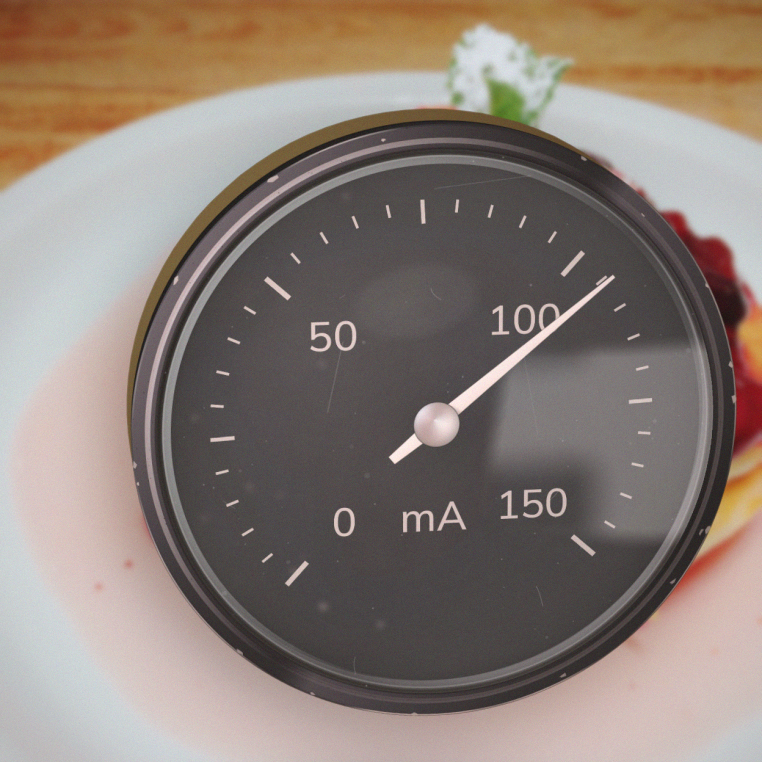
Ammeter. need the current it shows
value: 105 mA
